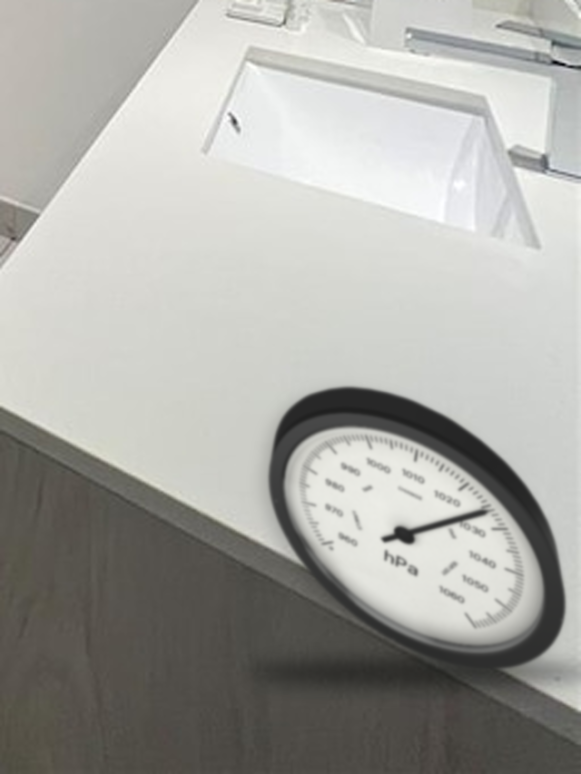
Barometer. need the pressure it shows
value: 1025 hPa
